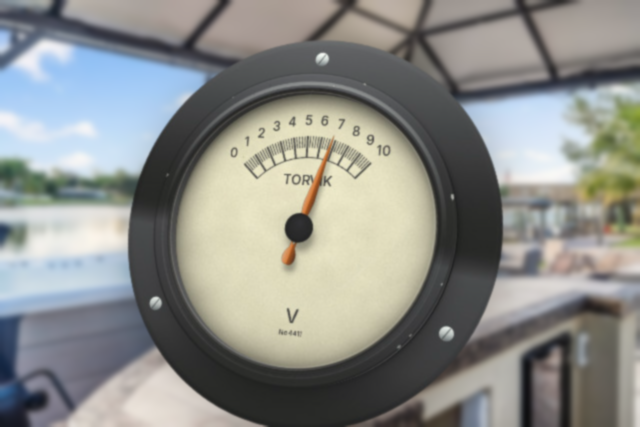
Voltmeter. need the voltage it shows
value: 7 V
